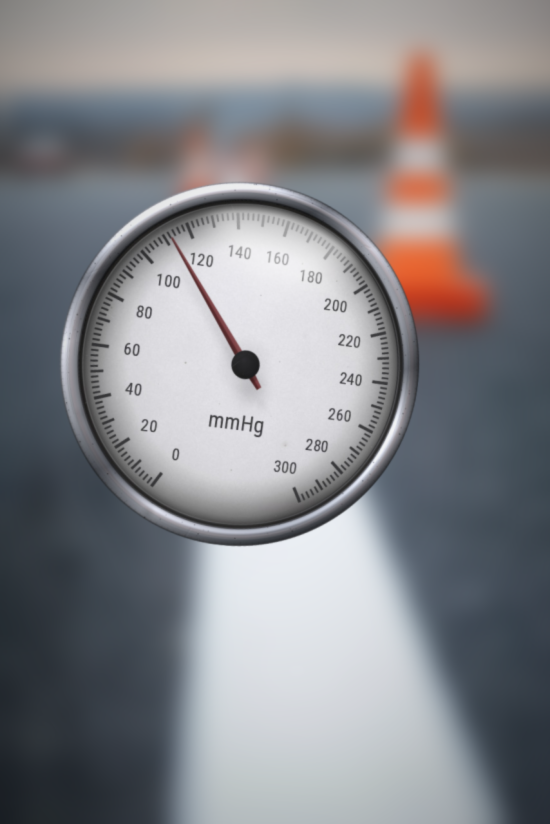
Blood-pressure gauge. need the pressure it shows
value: 112 mmHg
